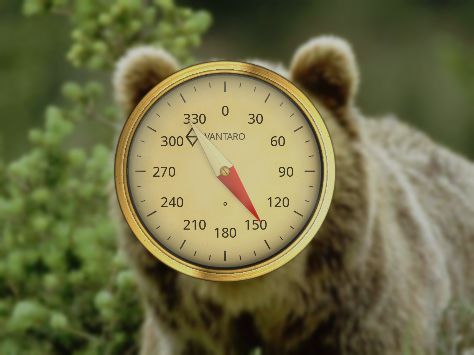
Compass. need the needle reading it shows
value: 145 °
